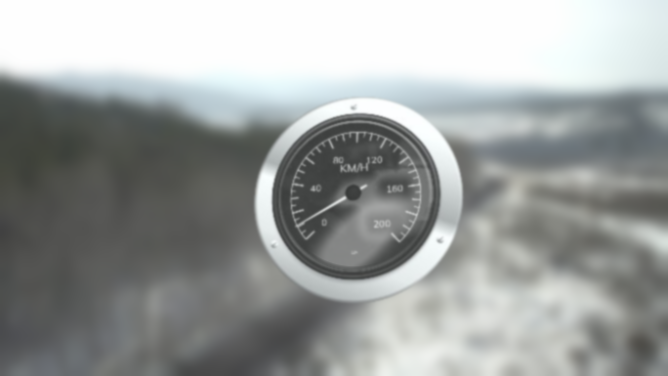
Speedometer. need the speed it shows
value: 10 km/h
